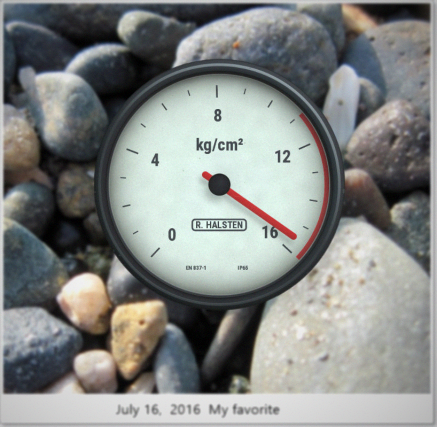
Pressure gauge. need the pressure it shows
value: 15.5 kg/cm²
